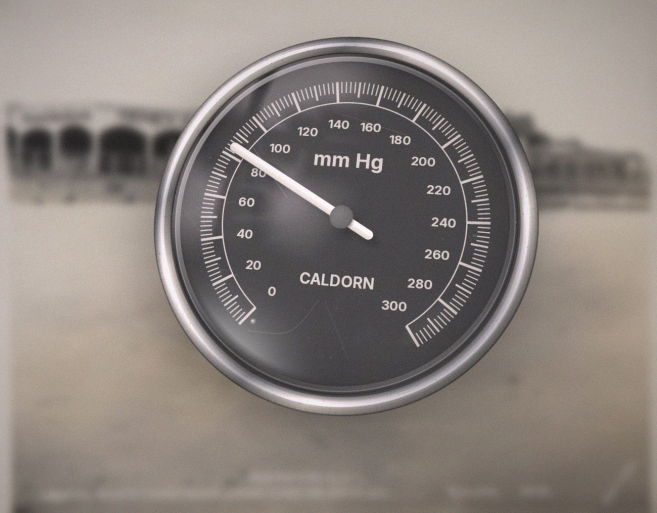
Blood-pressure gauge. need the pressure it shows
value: 84 mmHg
